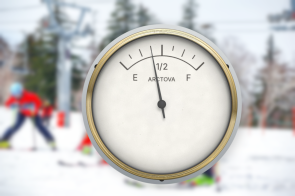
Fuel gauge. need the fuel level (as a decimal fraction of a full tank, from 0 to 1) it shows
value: 0.375
